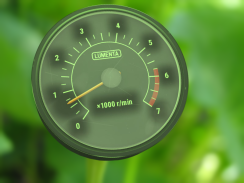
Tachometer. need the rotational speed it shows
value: 625 rpm
